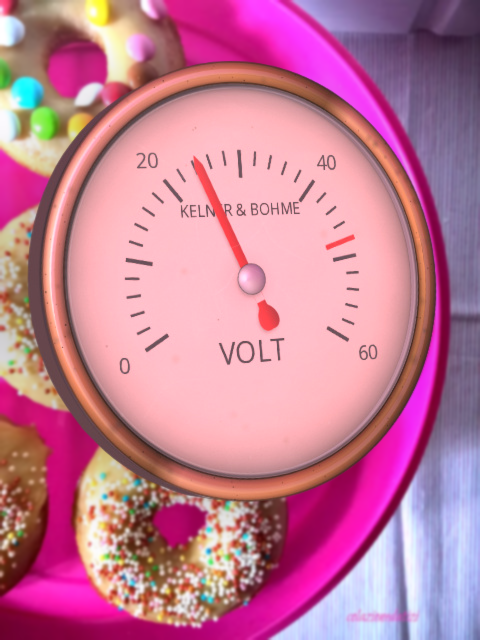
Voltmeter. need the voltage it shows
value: 24 V
